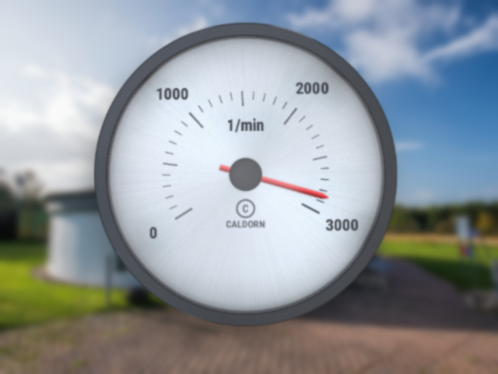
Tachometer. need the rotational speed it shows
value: 2850 rpm
